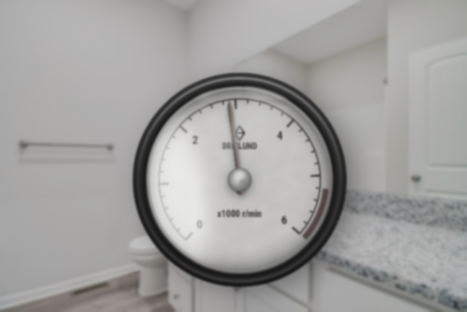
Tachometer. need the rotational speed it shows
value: 2900 rpm
